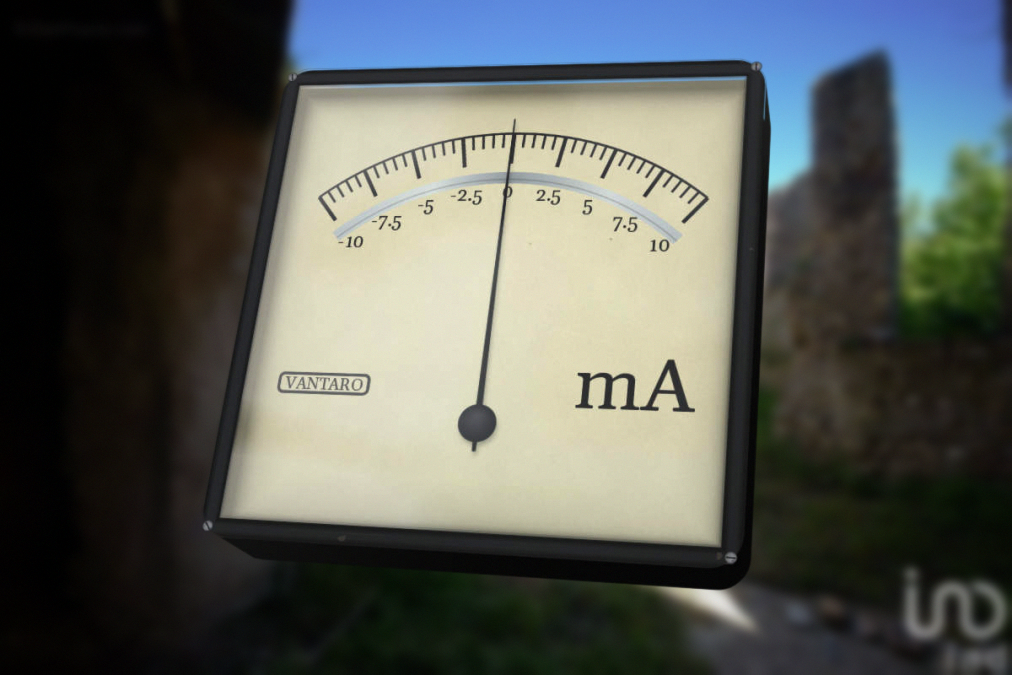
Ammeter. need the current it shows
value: 0 mA
